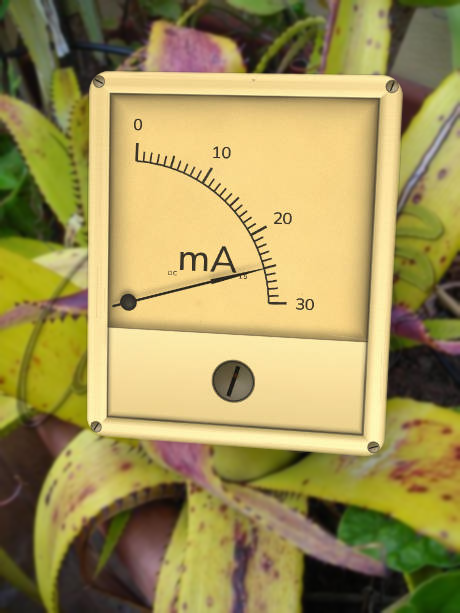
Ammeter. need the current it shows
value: 25 mA
